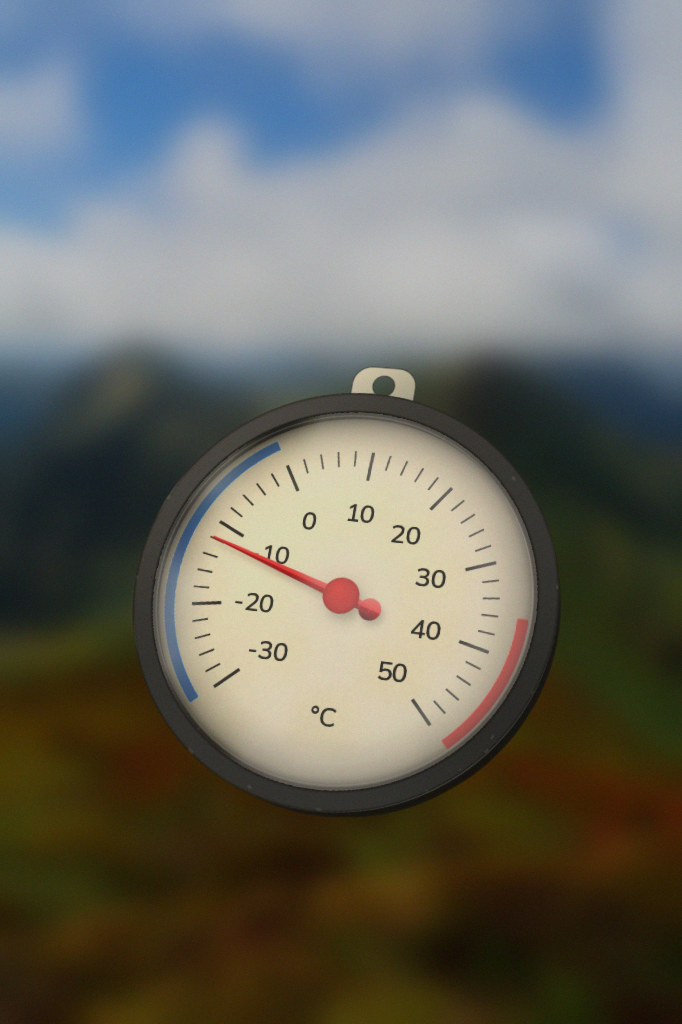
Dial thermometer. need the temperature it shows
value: -12 °C
